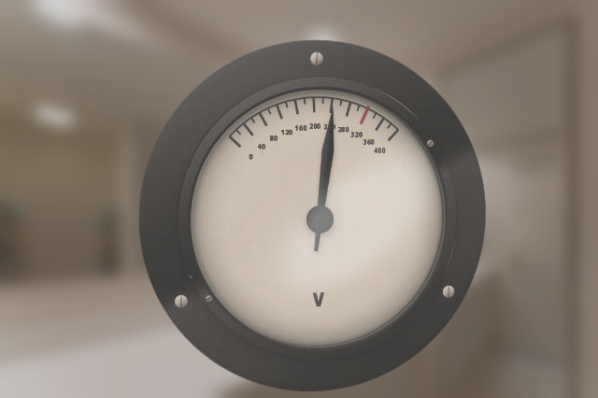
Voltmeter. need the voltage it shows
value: 240 V
